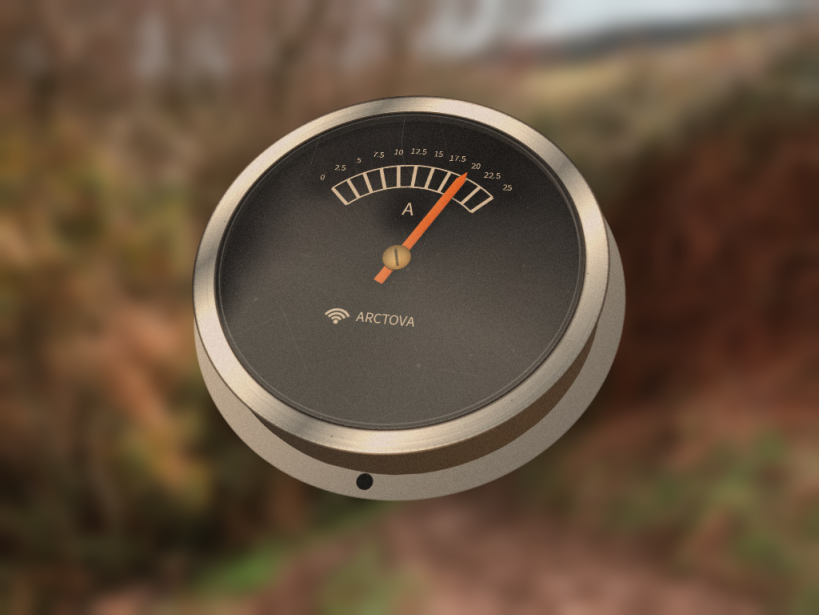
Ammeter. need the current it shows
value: 20 A
